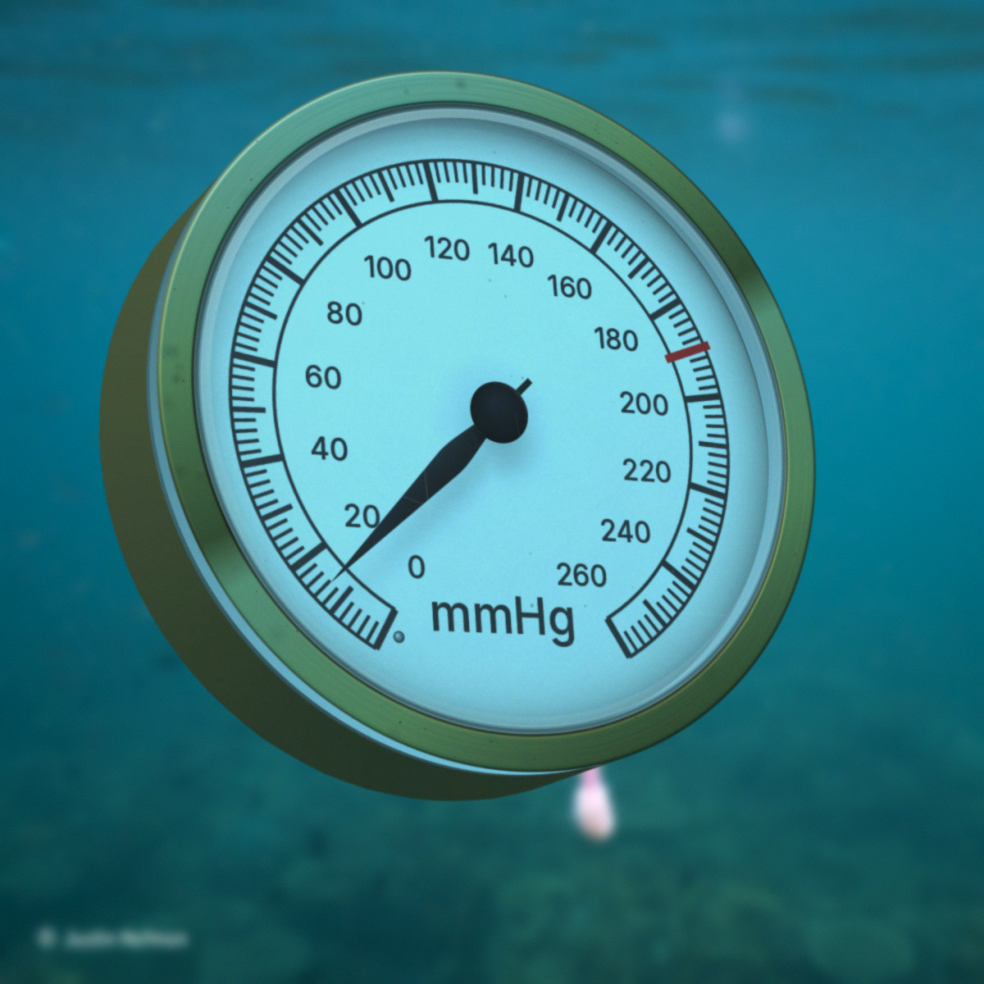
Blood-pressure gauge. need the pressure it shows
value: 14 mmHg
